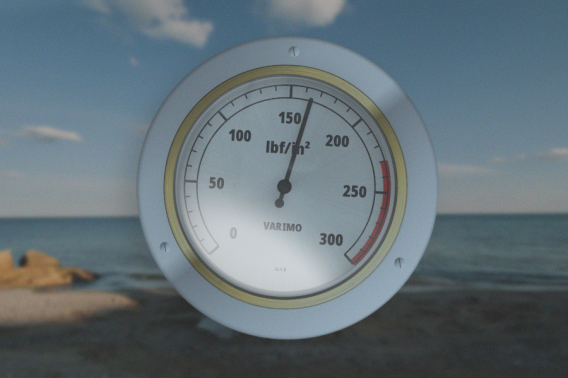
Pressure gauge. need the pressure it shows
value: 165 psi
